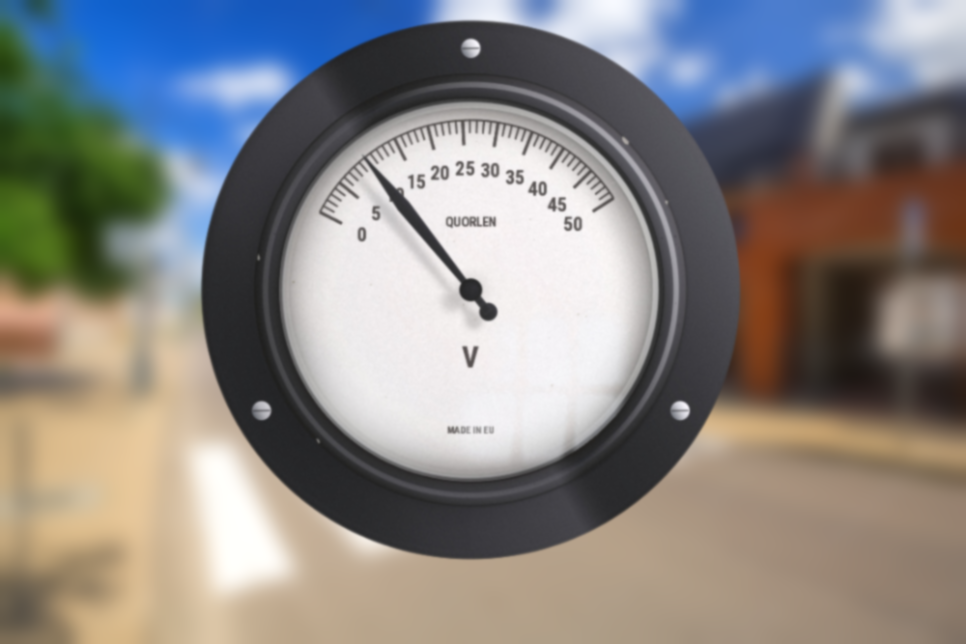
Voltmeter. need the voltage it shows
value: 10 V
